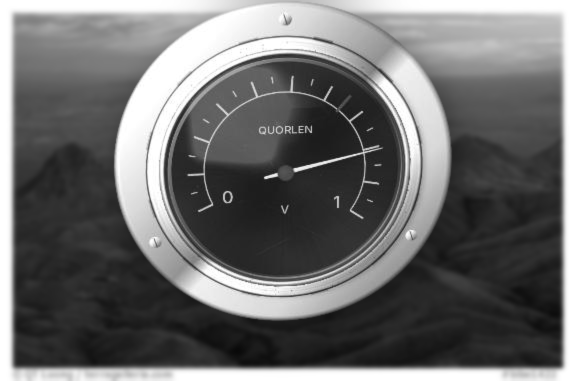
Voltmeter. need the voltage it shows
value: 0.8 V
